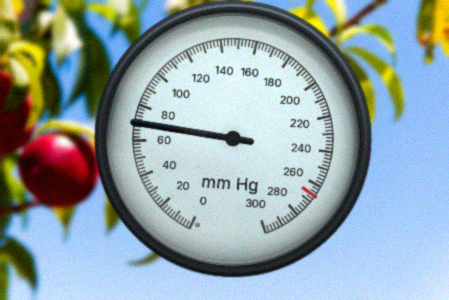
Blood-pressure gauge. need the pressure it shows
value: 70 mmHg
